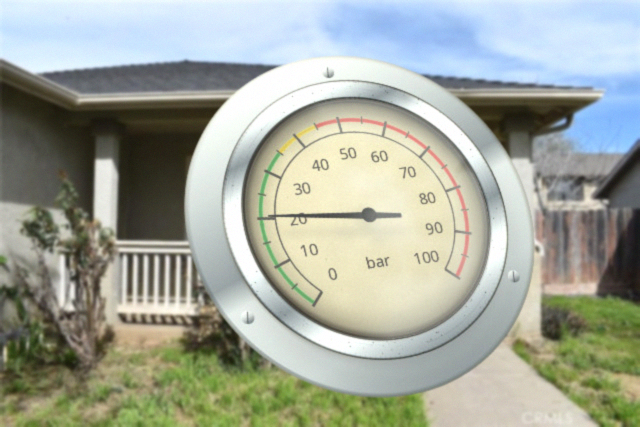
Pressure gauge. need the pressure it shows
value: 20 bar
